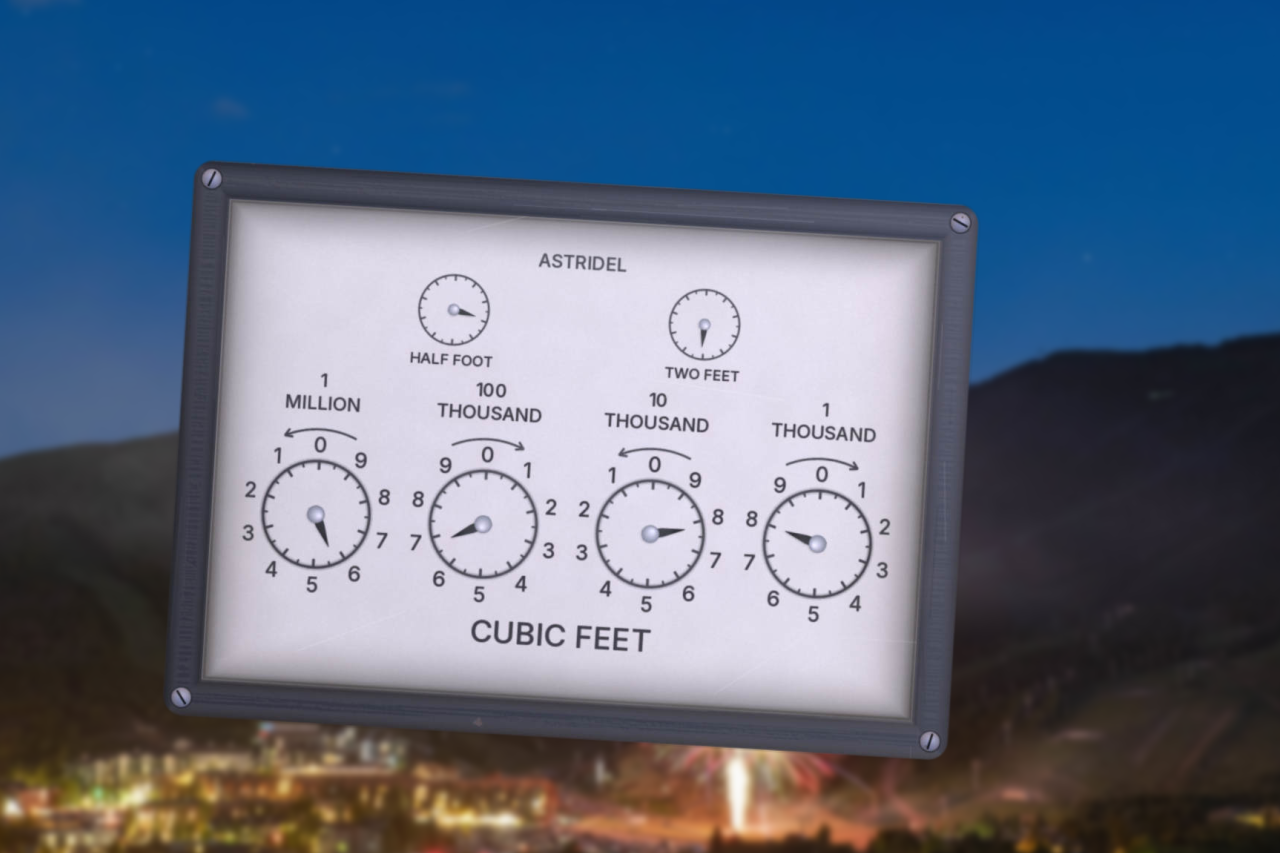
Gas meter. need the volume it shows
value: 567800 ft³
